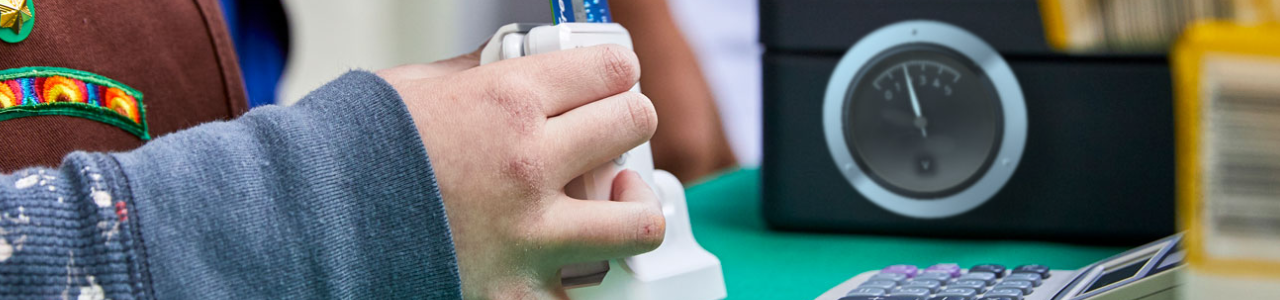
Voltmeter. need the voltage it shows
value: 2 V
